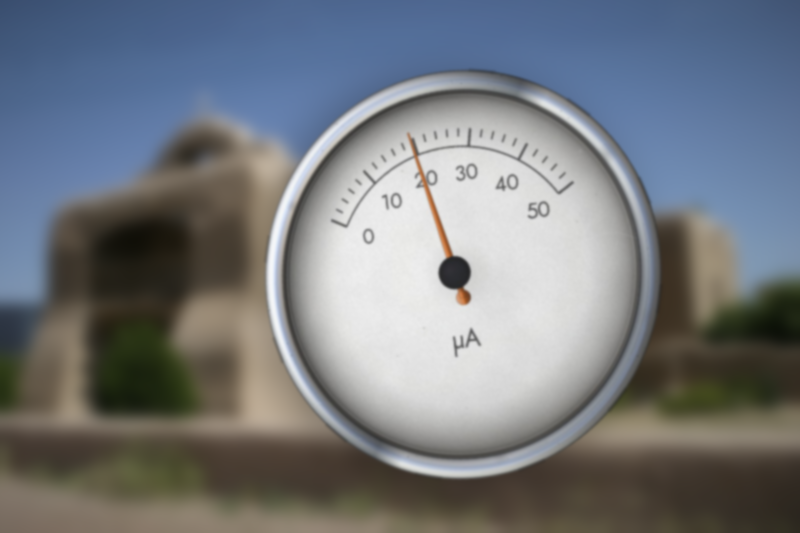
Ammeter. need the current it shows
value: 20 µA
